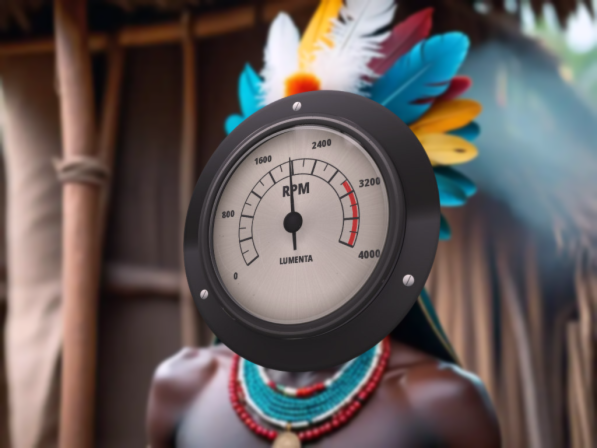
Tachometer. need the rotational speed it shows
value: 2000 rpm
